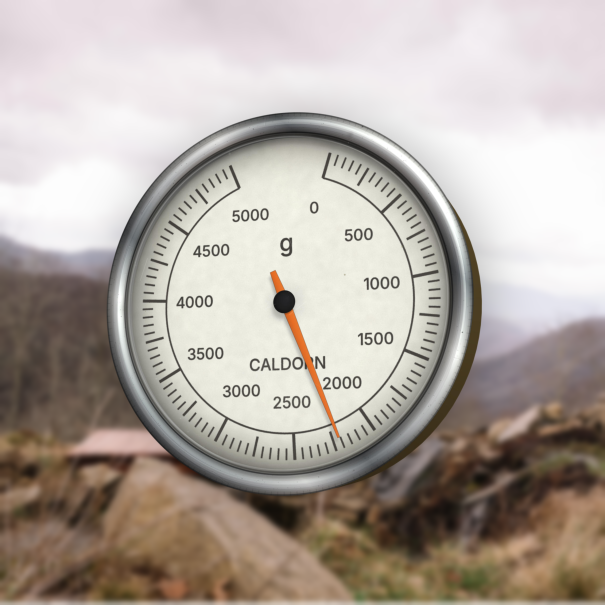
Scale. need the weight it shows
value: 2200 g
